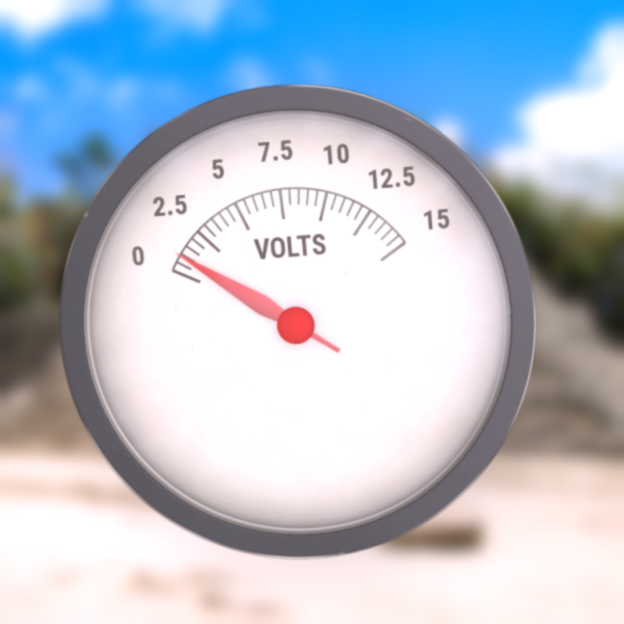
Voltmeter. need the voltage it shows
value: 1 V
